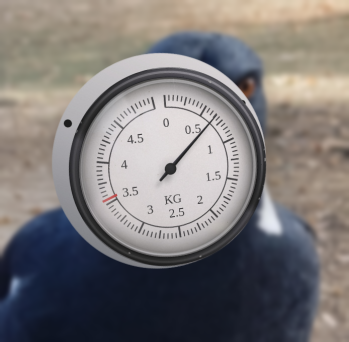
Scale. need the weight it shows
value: 0.65 kg
